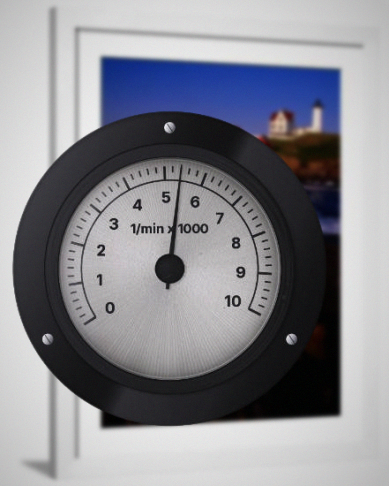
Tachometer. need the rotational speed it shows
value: 5400 rpm
